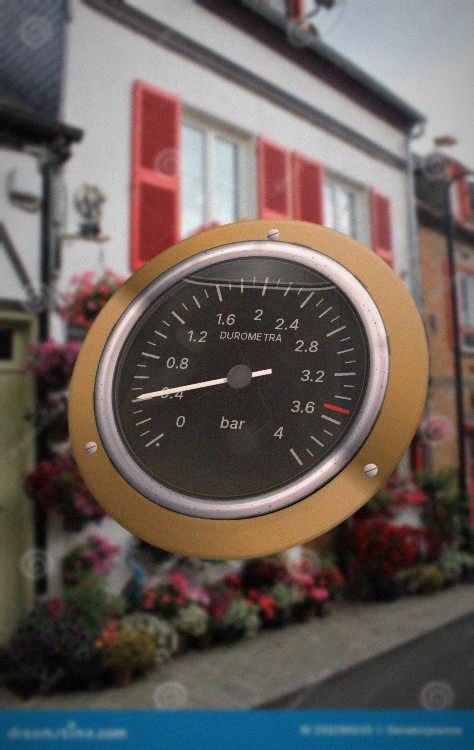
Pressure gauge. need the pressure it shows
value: 0.4 bar
